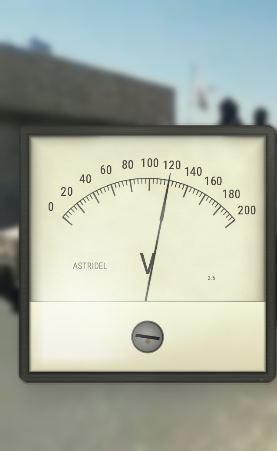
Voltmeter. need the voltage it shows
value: 120 V
